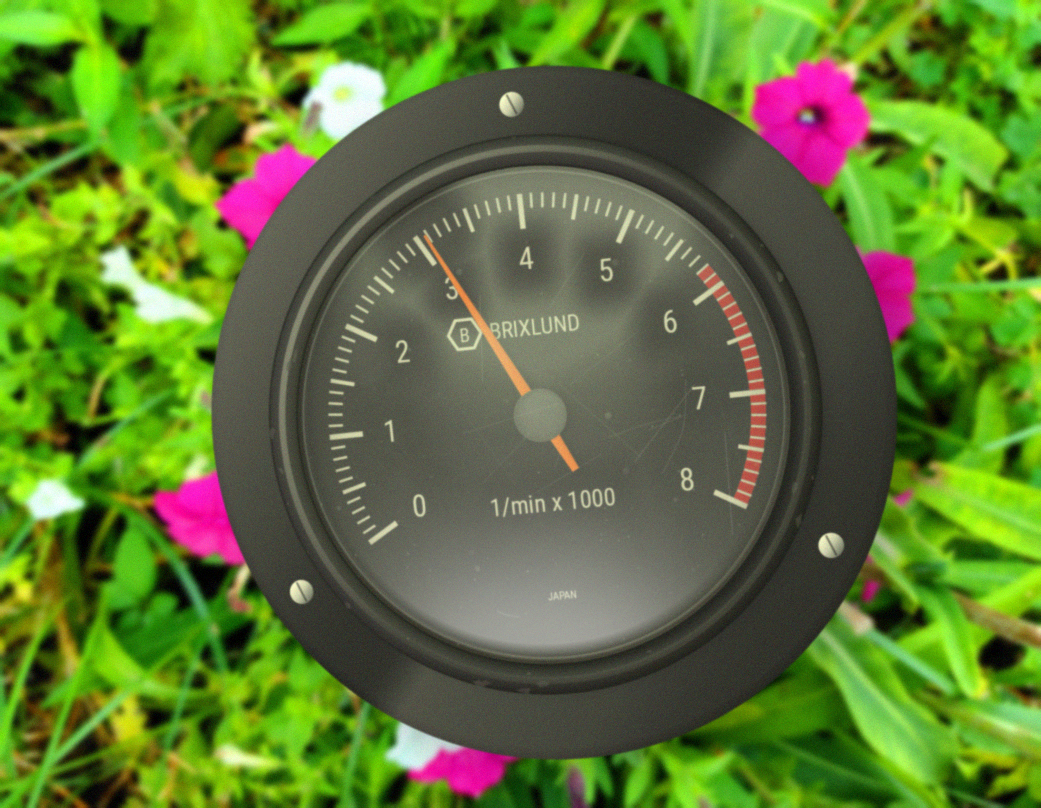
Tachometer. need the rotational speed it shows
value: 3100 rpm
